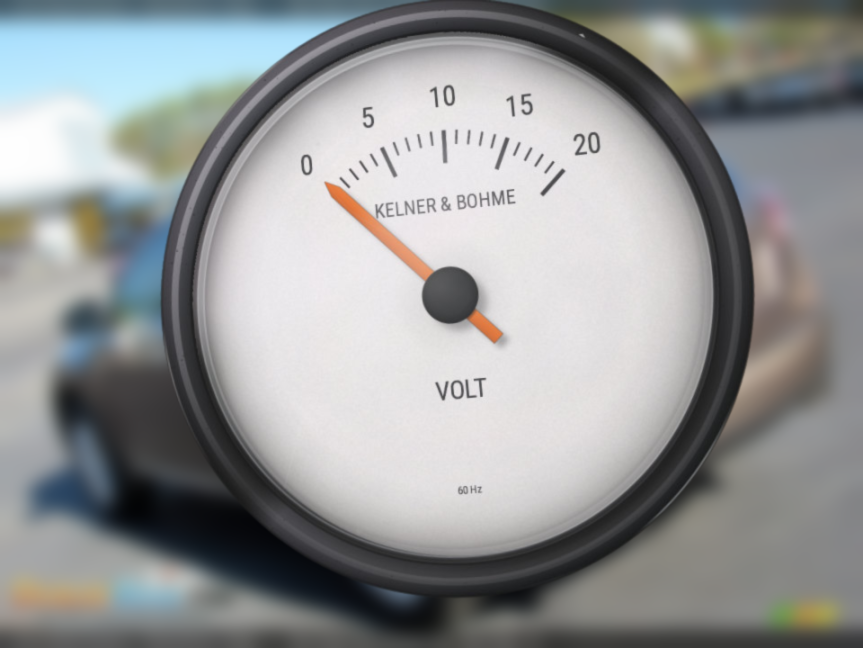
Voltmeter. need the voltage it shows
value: 0 V
